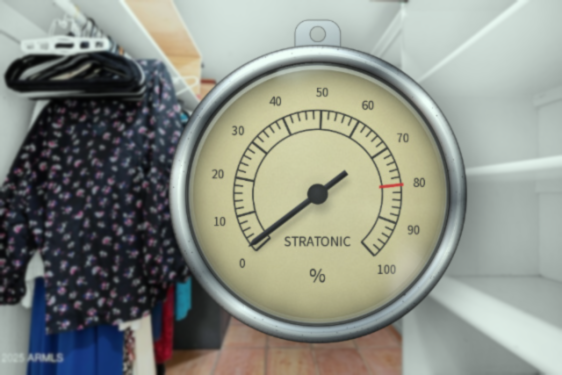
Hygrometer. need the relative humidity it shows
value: 2 %
